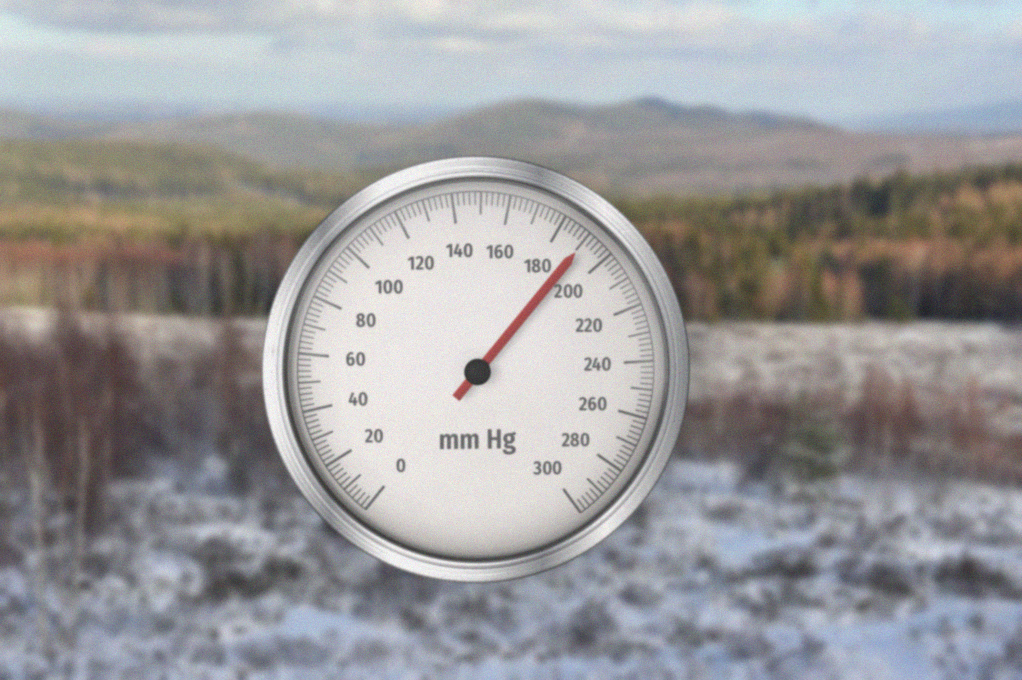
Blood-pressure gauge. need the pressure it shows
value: 190 mmHg
